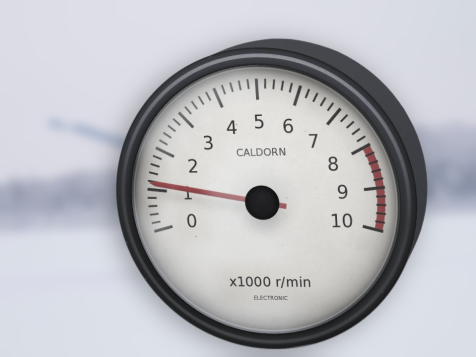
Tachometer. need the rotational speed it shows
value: 1200 rpm
